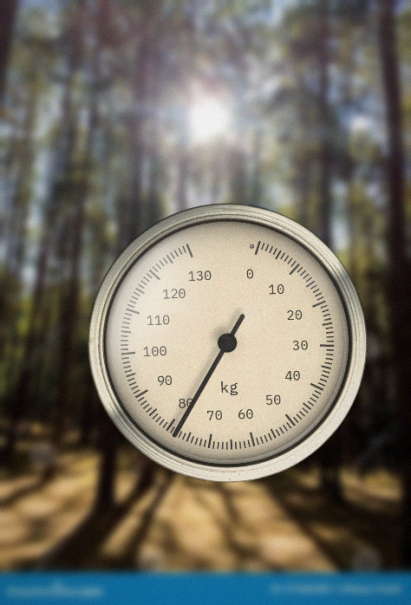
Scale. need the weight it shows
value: 78 kg
